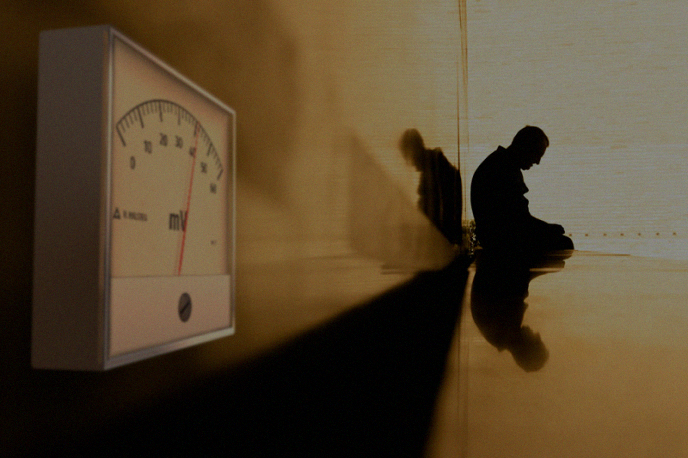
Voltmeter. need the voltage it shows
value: 40 mV
